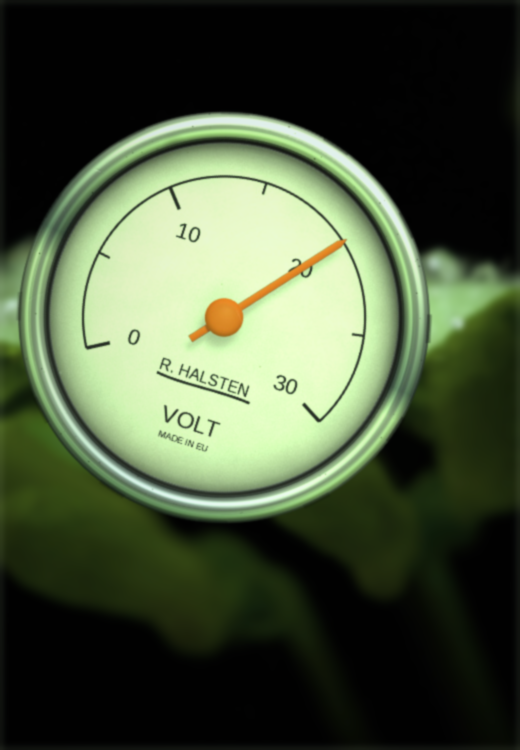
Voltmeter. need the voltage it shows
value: 20 V
